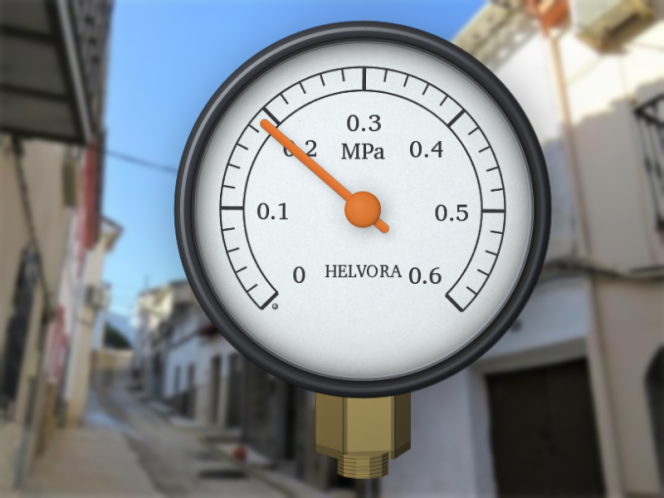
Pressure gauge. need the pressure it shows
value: 0.19 MPa
